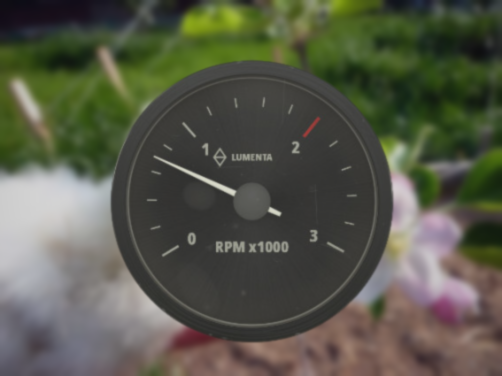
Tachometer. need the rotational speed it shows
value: 700 rpm
